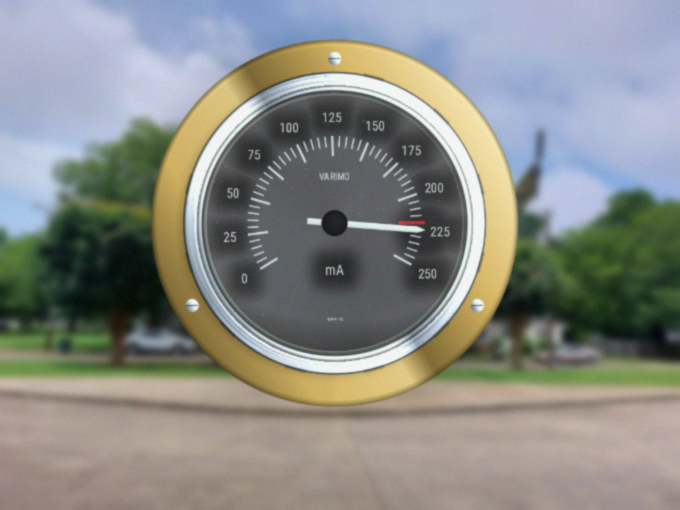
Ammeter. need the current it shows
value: 225 mA
